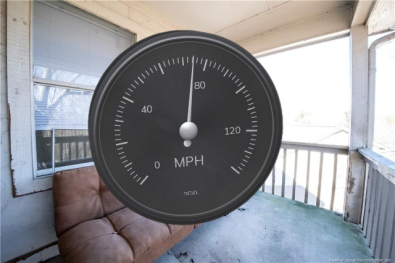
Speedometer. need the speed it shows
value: 74 mph
